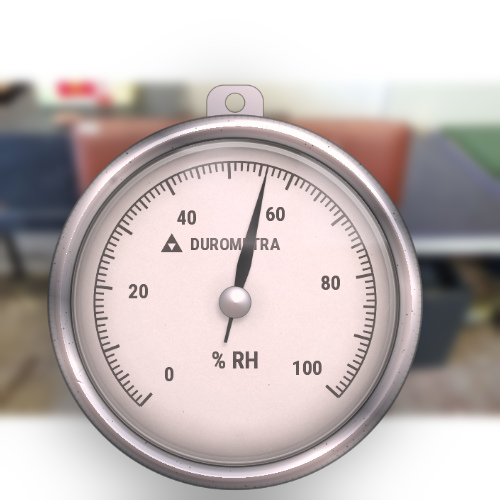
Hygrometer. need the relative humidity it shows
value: 56 %
